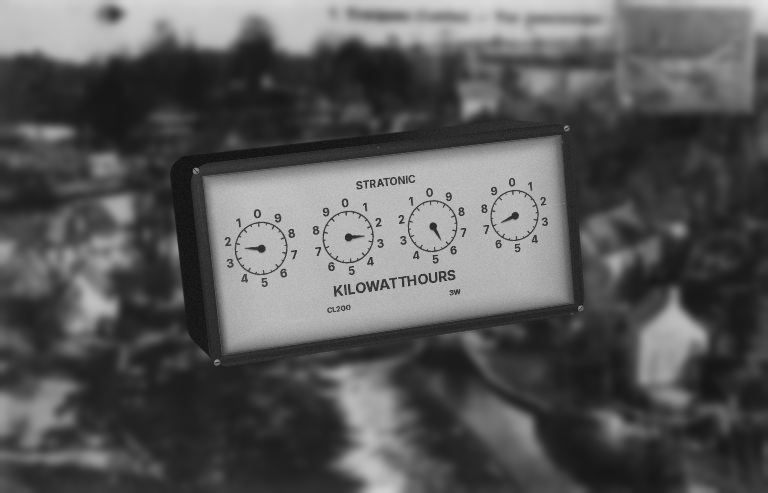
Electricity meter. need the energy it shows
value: 2257 kWh
